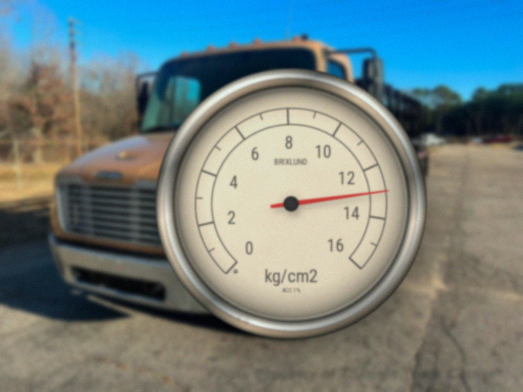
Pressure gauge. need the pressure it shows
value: 13 kg/cm²
